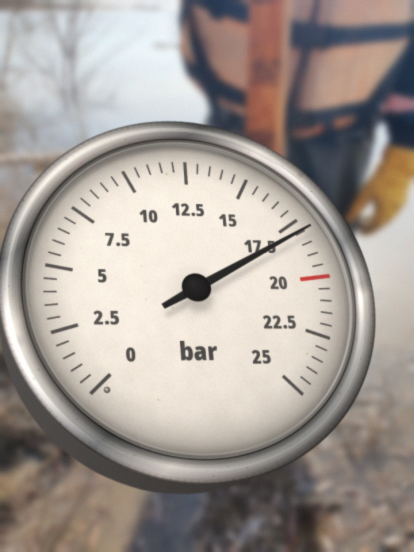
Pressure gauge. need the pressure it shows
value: 18 bar
